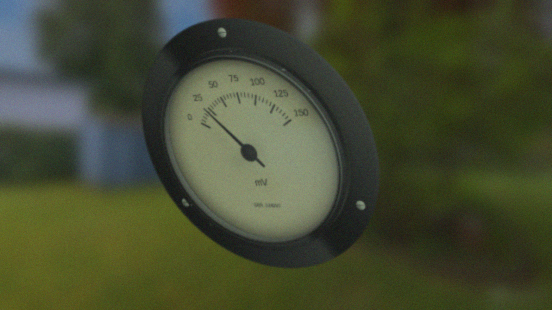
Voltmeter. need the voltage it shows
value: 25 mV
